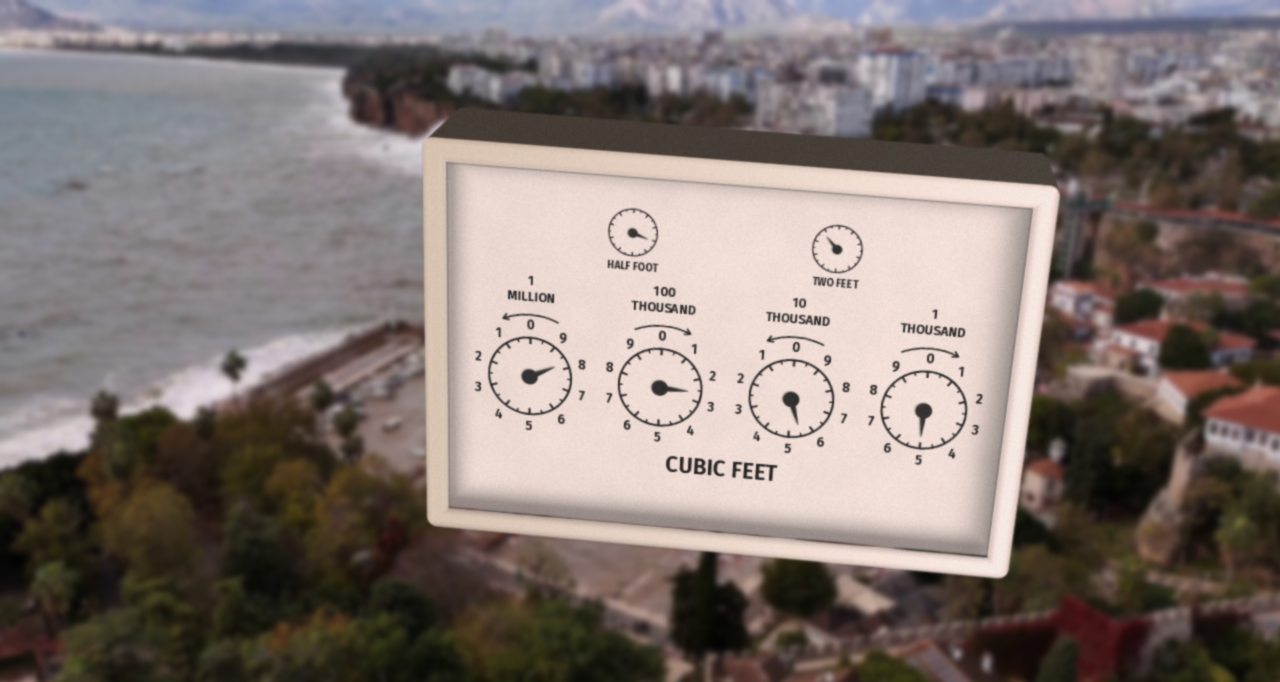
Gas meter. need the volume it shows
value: 825500 ft³
